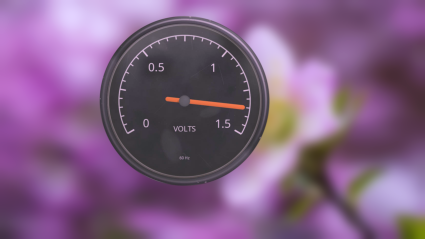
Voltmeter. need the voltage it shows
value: 1.35 V
